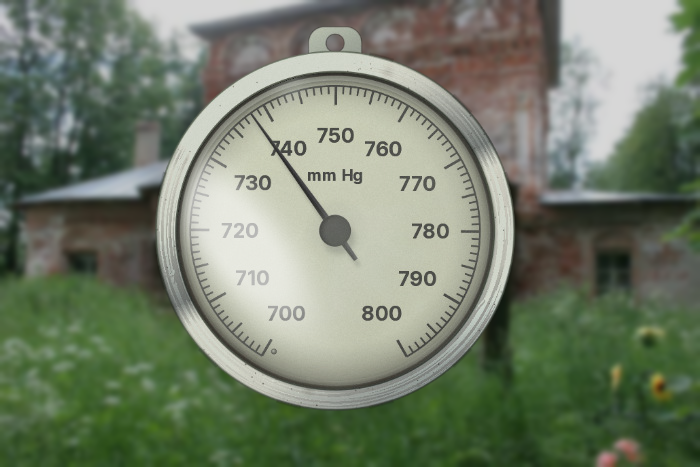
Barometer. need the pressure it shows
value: 738 mmHg
